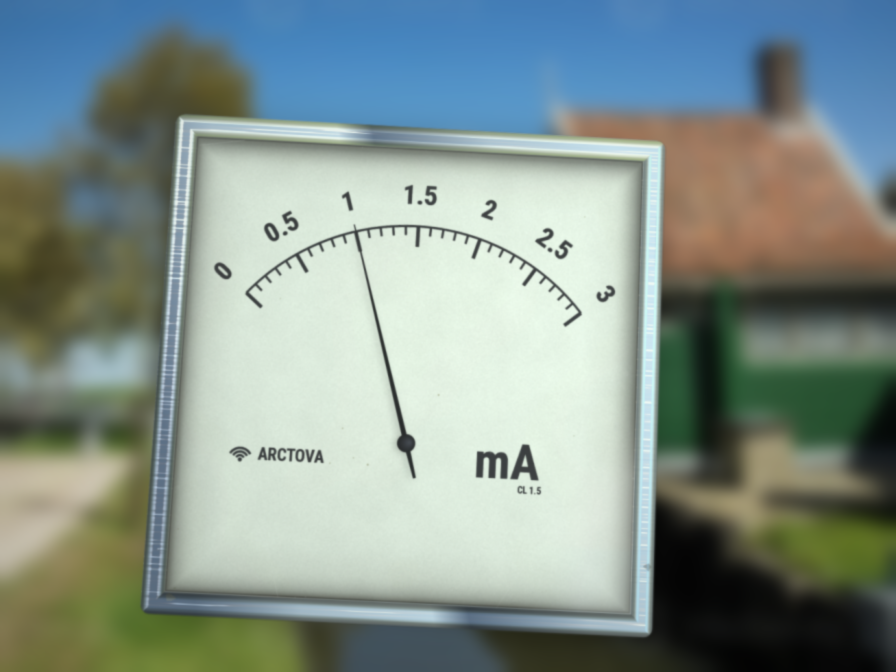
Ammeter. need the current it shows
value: 1 mA
